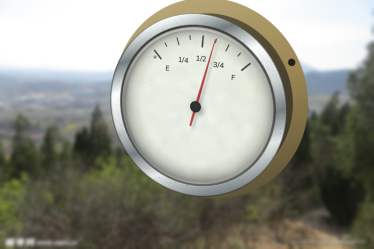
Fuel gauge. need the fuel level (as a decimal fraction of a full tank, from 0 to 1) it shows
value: 0.625
